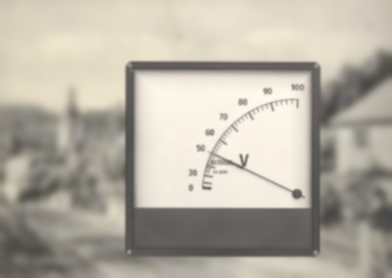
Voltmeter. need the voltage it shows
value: 50 V
